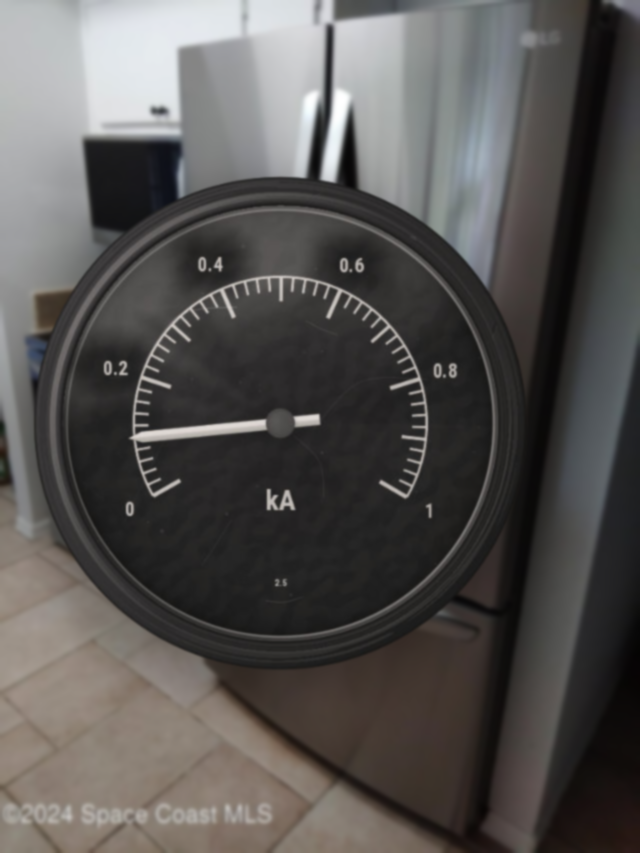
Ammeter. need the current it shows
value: 0.1 kA
